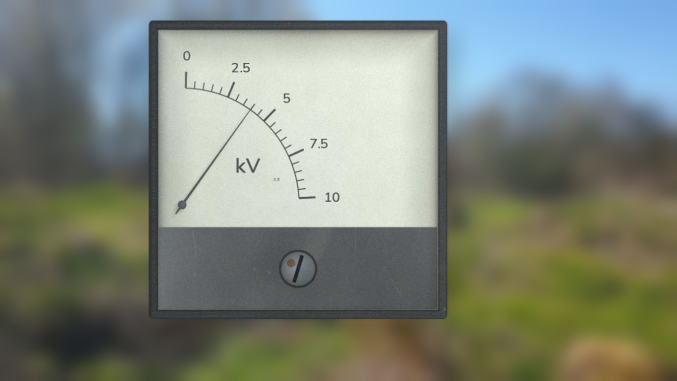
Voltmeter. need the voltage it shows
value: 4 kV
